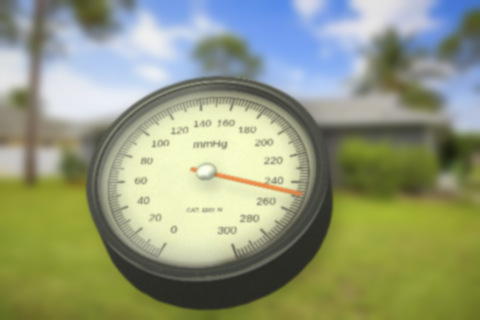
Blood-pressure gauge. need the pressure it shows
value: 250 mmHg
